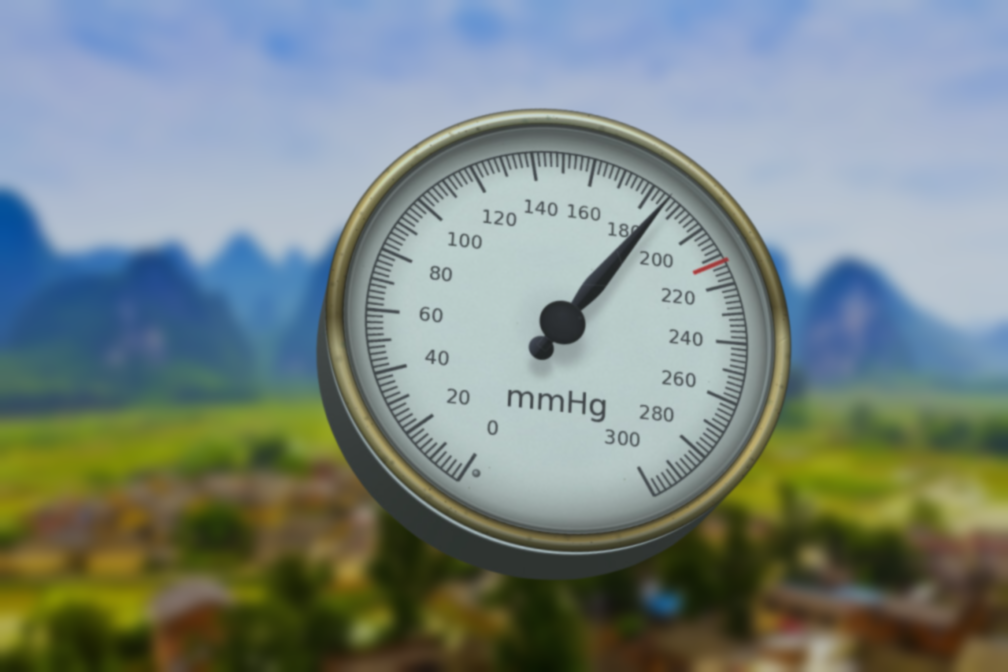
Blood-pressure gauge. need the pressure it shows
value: 186 mmHg
